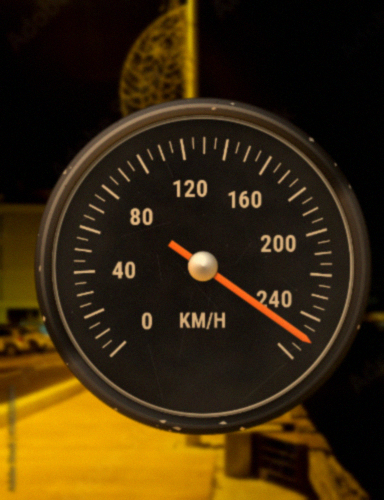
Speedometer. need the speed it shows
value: 250 km/h
